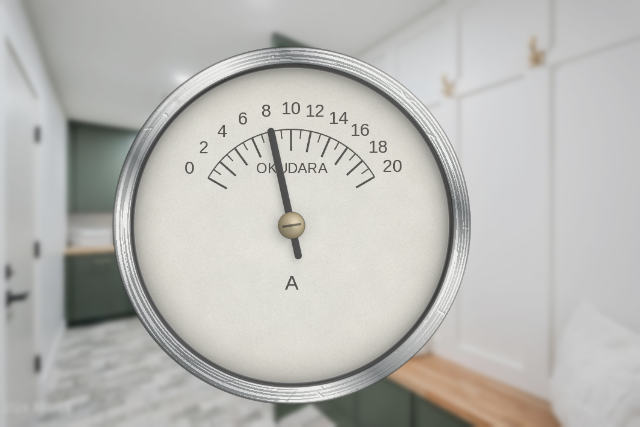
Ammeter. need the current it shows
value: 8 A
